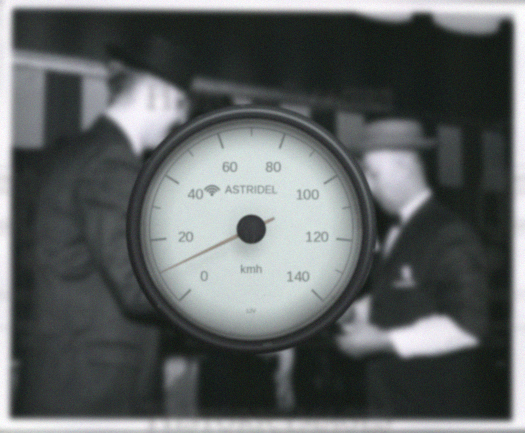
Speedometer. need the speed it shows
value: 10 km/h
